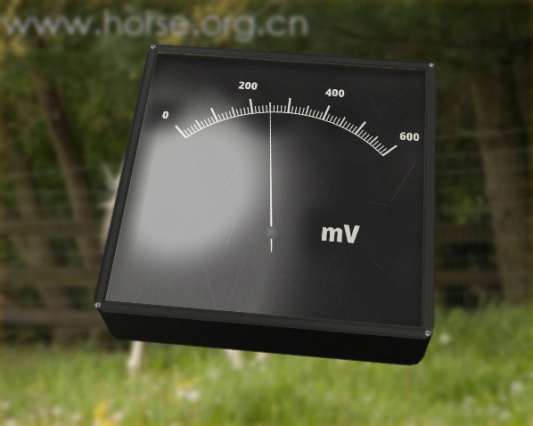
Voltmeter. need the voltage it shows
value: 250 mV
